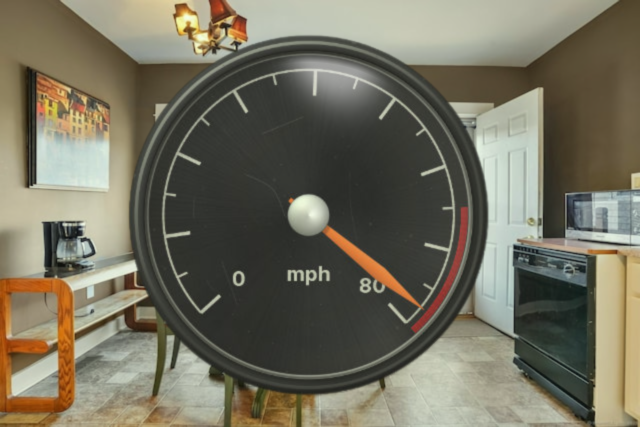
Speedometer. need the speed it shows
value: 77.5 mph
